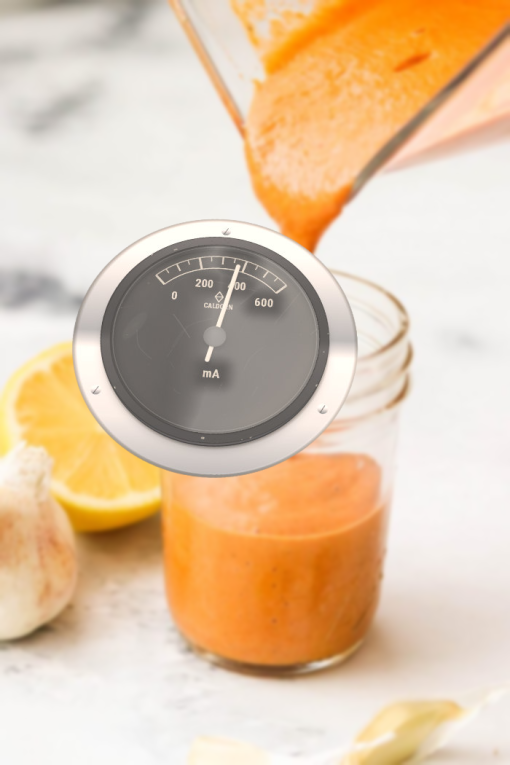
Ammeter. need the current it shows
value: 375 mA
